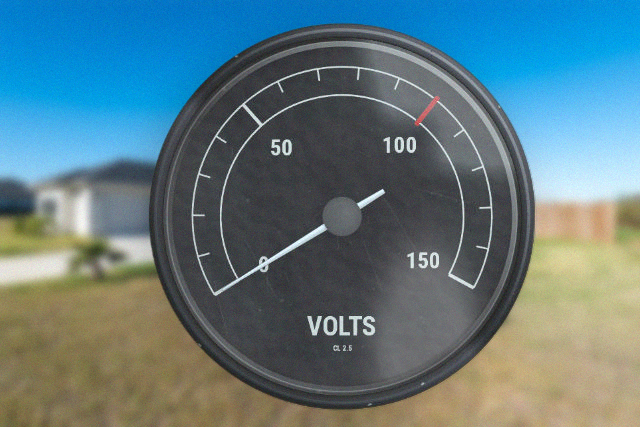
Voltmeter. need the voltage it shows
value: 0 V
